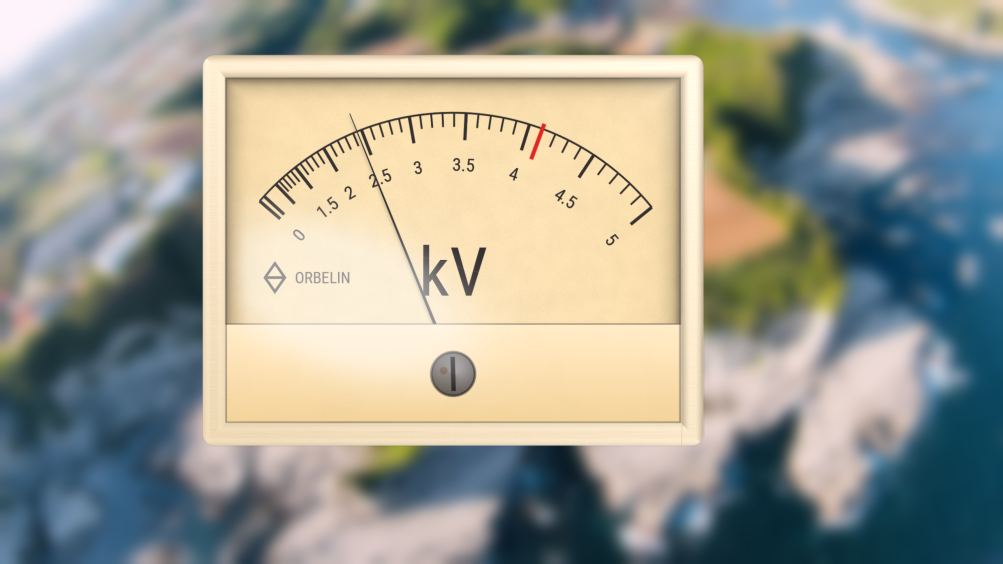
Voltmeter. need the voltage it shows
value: 2.45 kV
